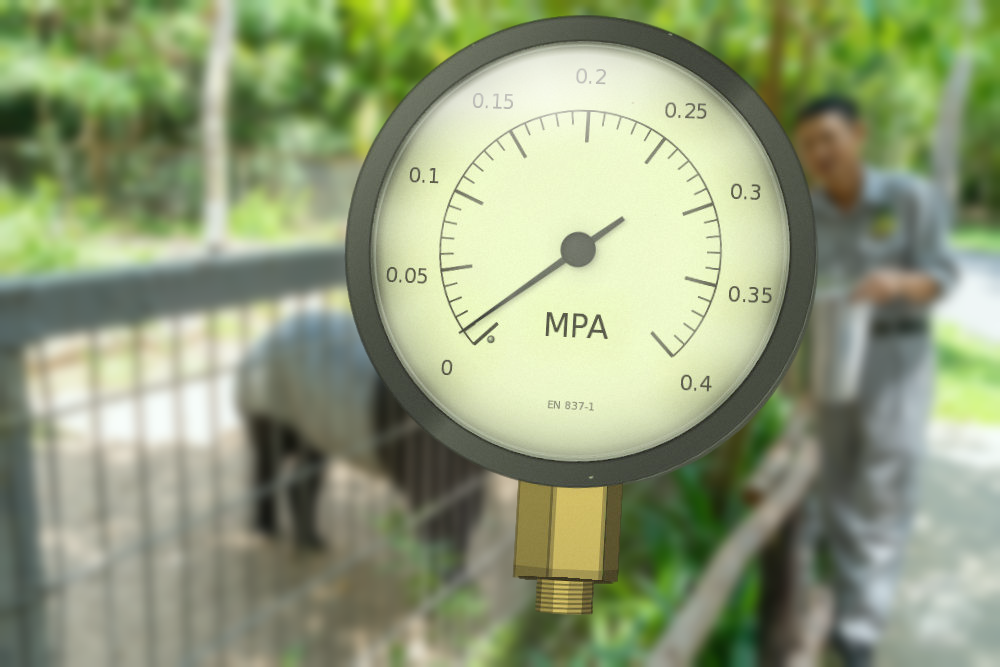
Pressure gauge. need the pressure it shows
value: 0.01 MPa
